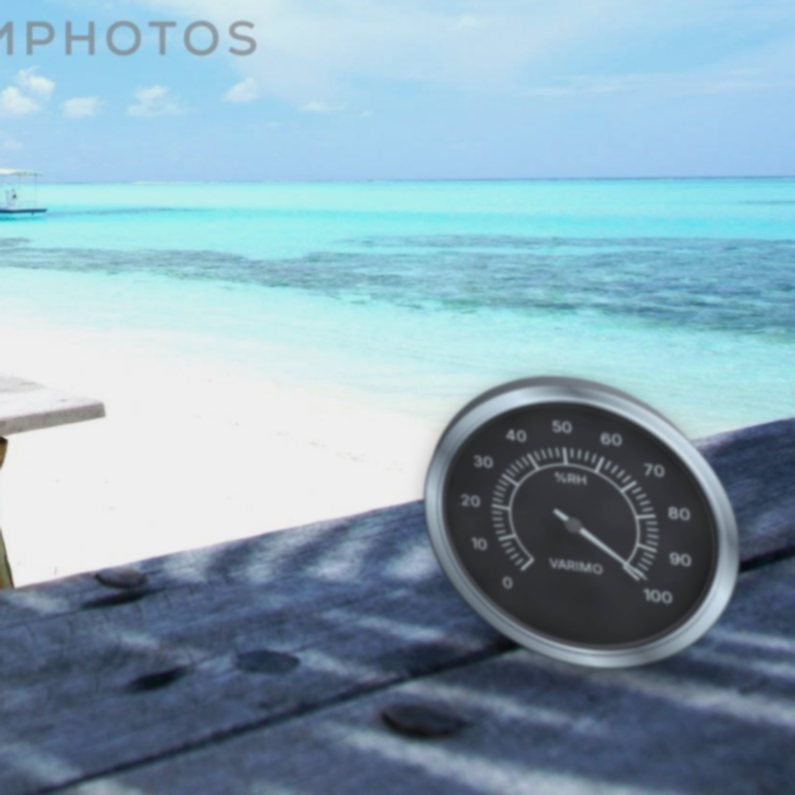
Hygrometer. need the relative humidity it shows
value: 98 %
